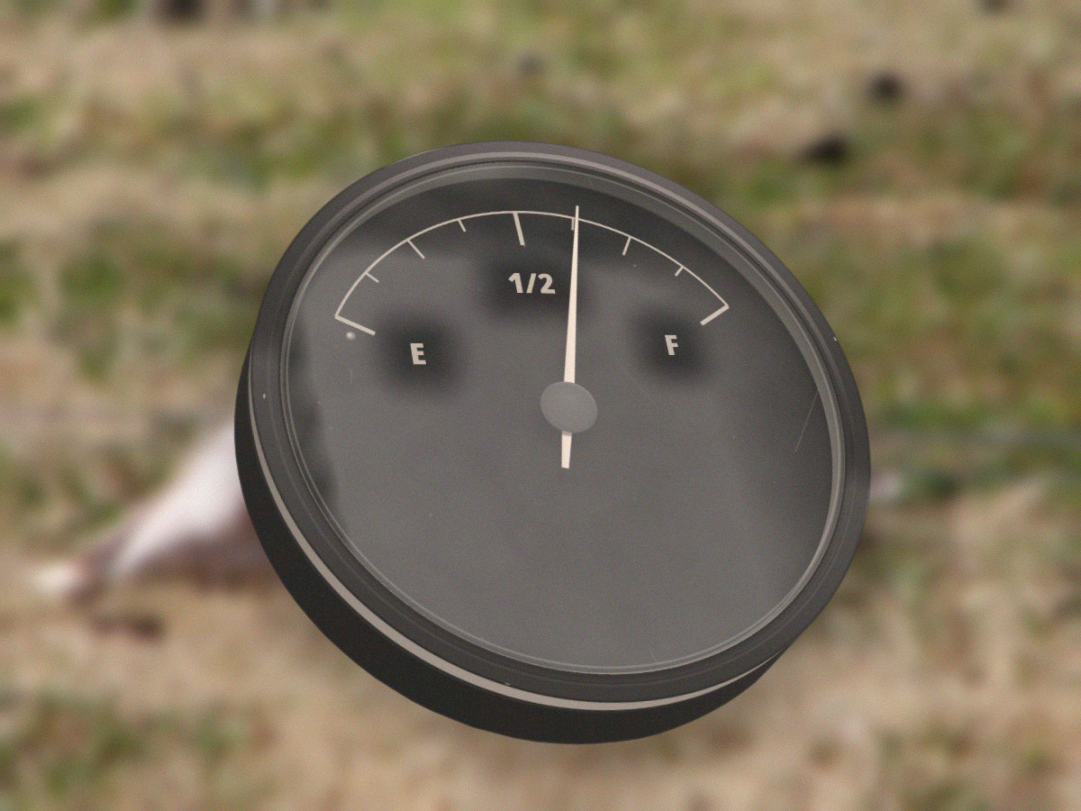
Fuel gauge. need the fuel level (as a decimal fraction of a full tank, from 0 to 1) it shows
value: 0.625
